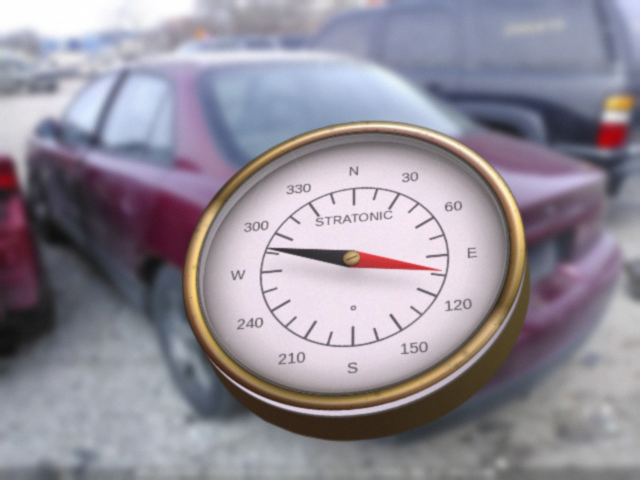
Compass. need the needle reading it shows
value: 105 °
